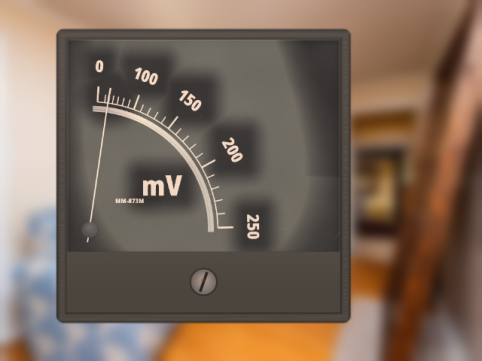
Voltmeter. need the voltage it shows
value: 50 mV
